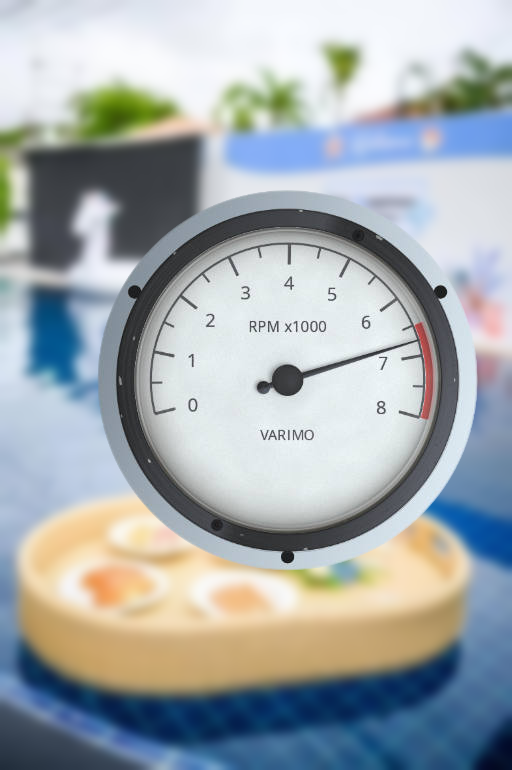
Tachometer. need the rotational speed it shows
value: 6750 rpm
